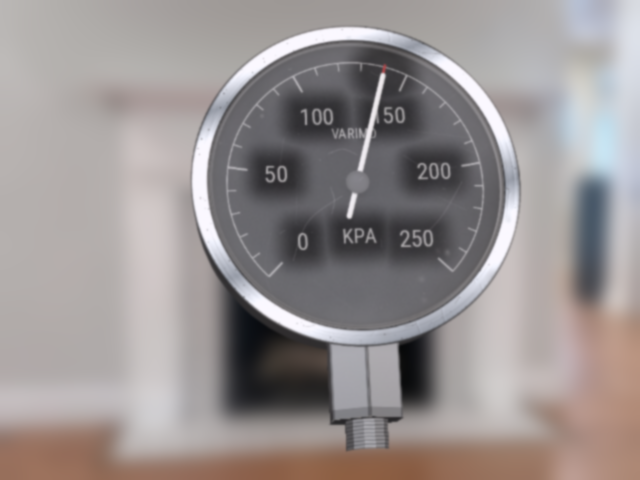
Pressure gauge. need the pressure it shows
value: 140 kPa
